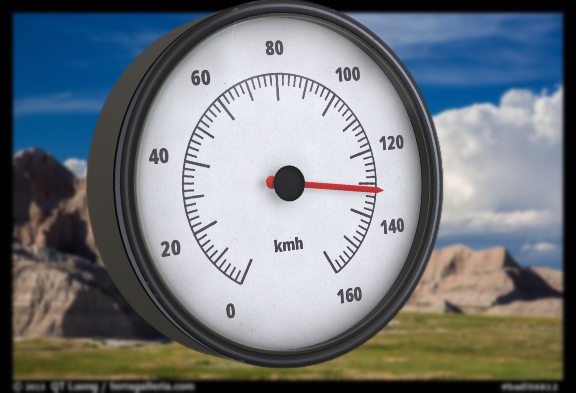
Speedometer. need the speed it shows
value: 132 km/h
